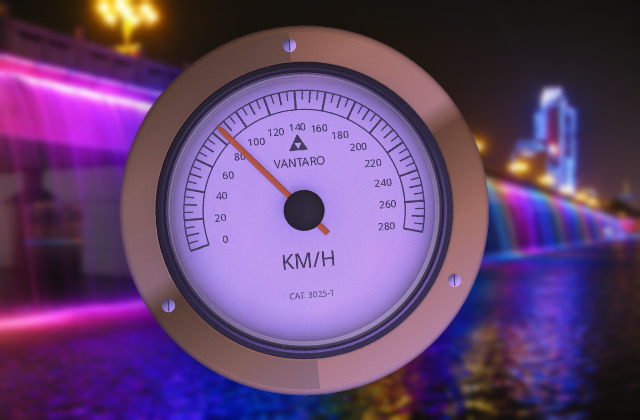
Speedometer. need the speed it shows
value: 85 km/h
